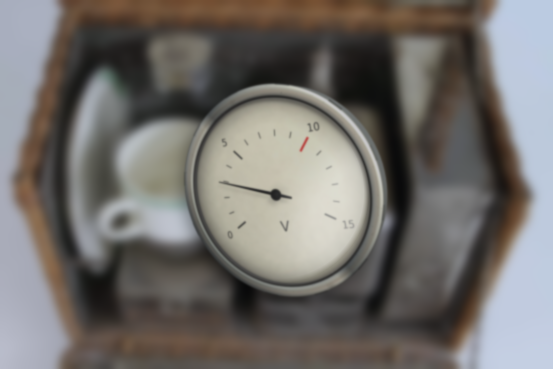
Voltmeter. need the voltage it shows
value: 3 V
